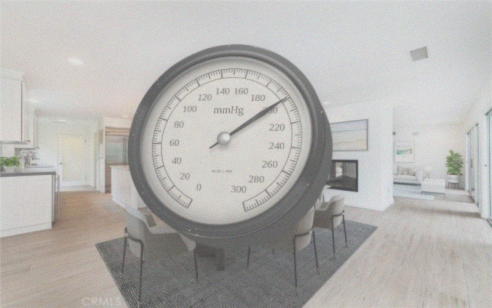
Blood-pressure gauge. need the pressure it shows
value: 200 mmHg
